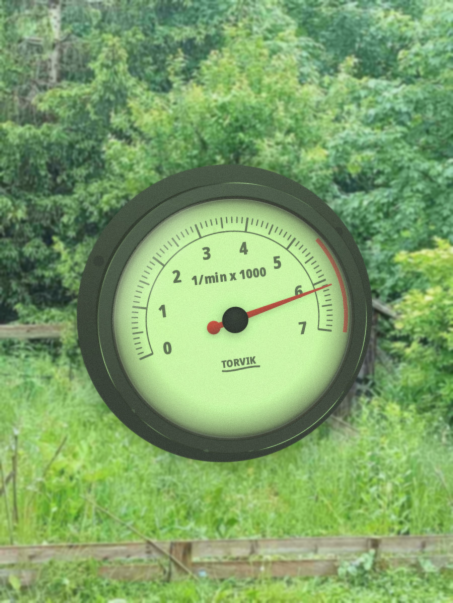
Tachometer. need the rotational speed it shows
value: 6100 rpm
